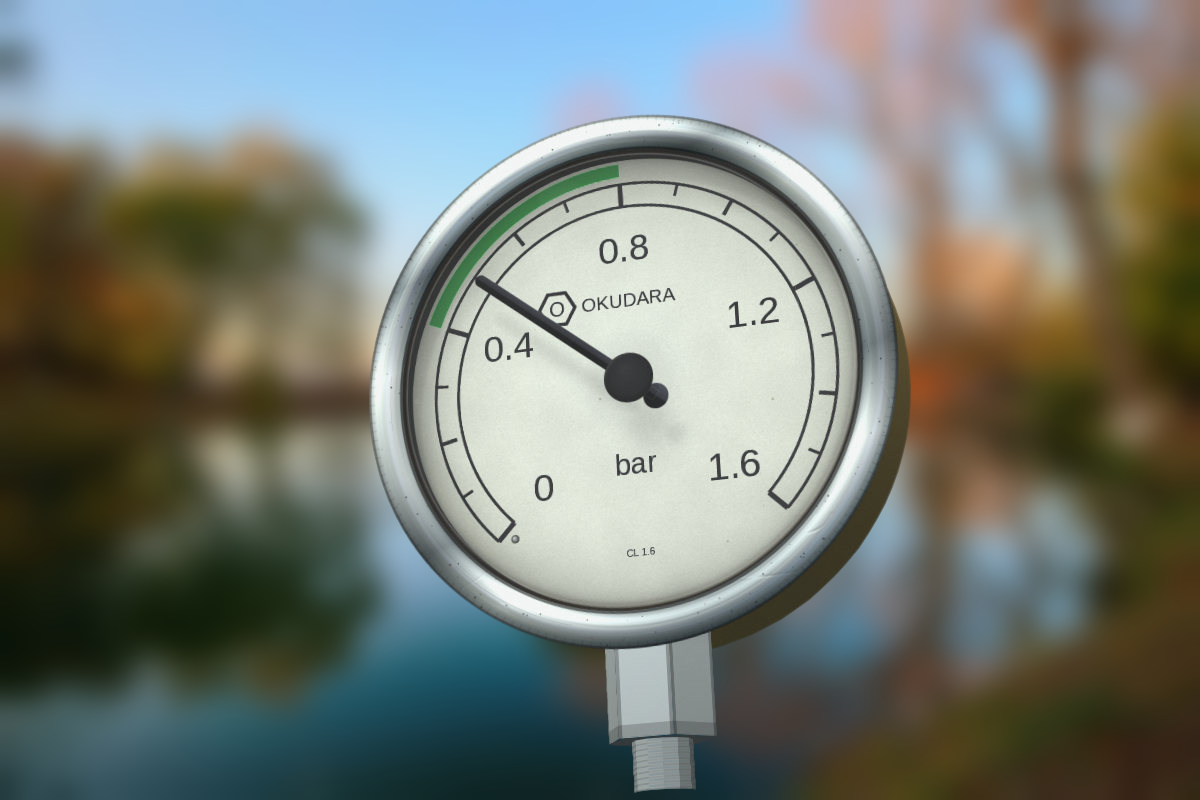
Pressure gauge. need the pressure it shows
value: 0.5 bar
